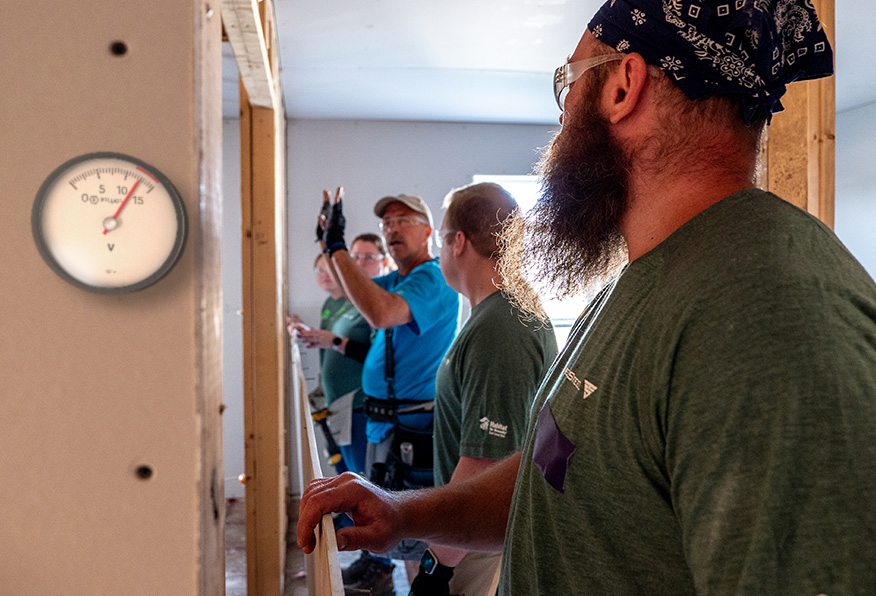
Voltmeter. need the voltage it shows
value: 12.5 V
